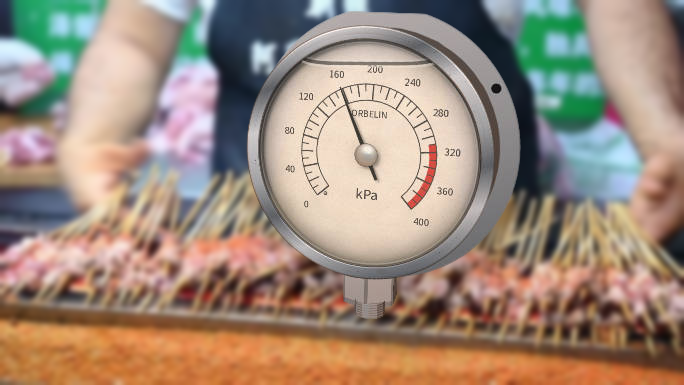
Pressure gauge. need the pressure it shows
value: 160 kPa
